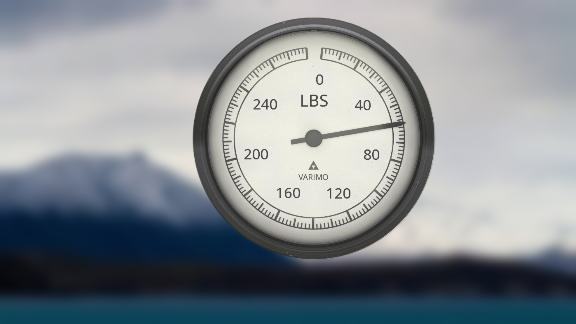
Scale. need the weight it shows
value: 60 lb
